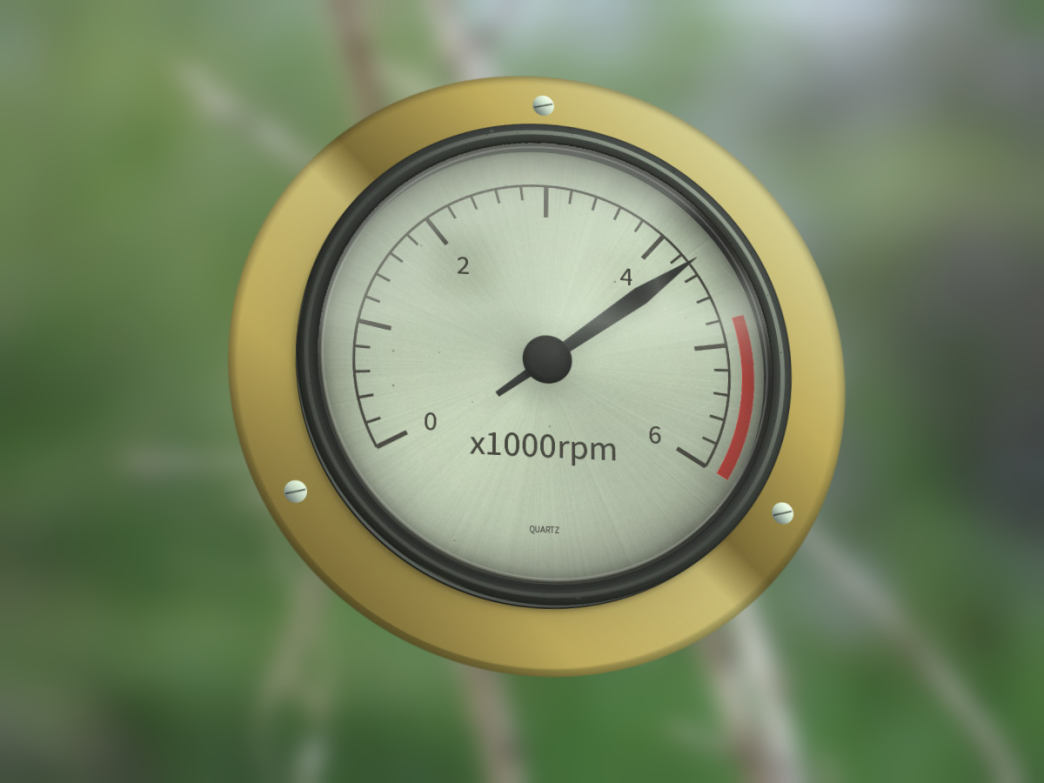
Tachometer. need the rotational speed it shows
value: 4300 rpm
